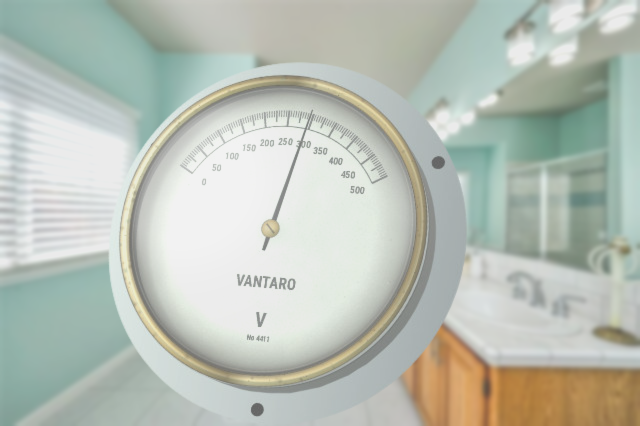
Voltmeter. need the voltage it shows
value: 300 V
